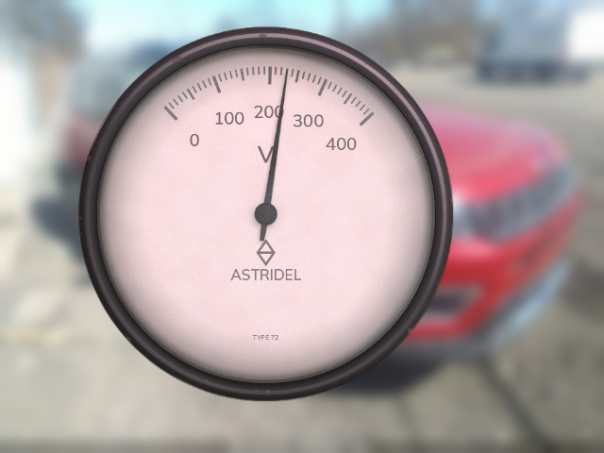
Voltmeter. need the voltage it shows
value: 230 V
